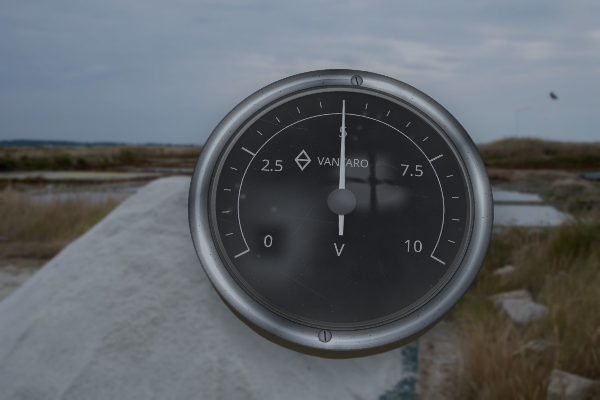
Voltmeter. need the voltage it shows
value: 5 V
